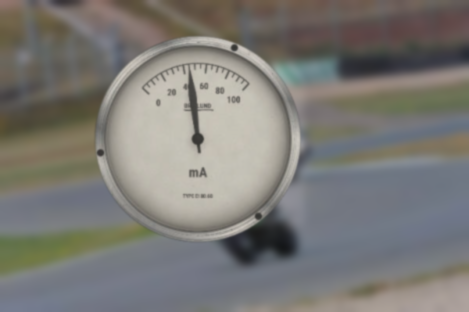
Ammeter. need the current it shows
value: 45 mA
